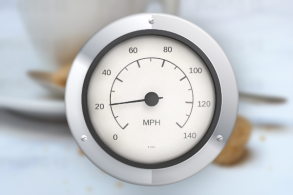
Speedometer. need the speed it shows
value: 20 mph
